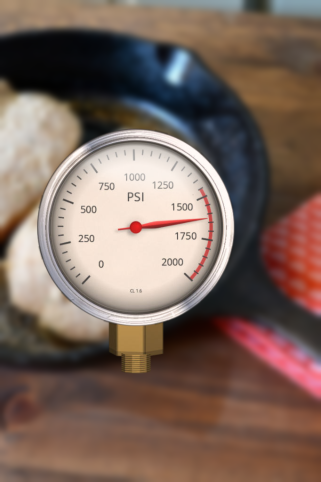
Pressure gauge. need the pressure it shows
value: 1625 psi
